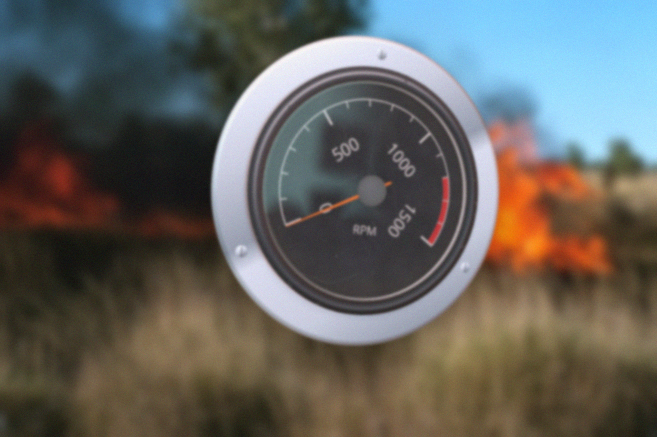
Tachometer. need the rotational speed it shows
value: 0 rpm
